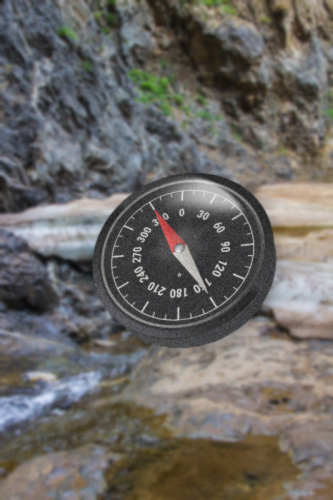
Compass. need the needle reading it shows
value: 330 °
